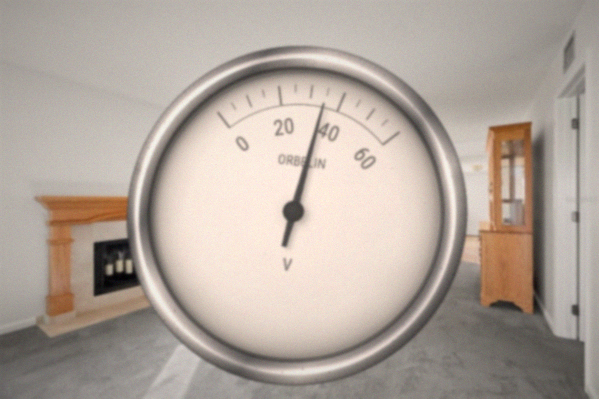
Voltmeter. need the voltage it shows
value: 35 V
